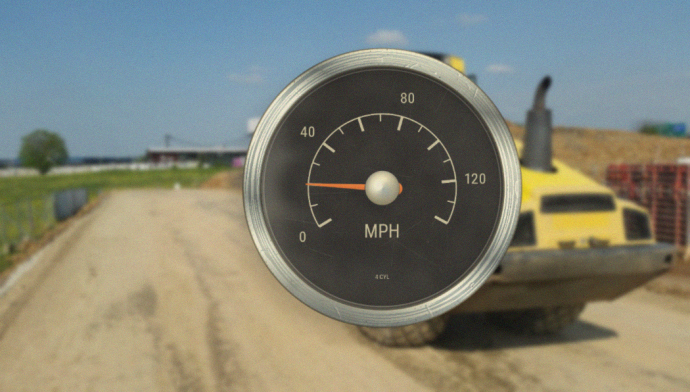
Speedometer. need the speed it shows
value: 20 mph
